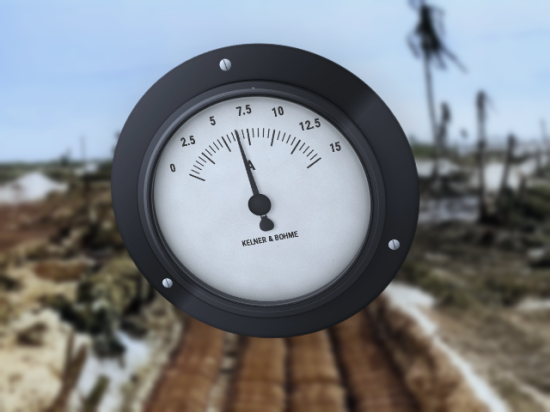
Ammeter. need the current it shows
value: 6.5 A
